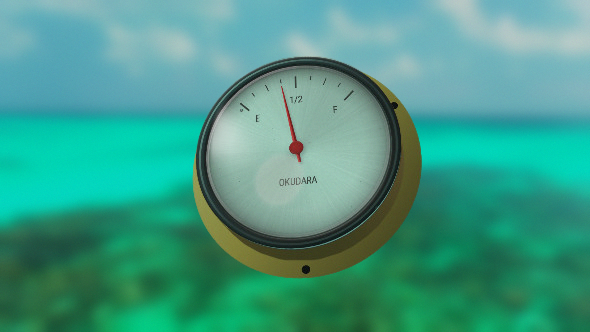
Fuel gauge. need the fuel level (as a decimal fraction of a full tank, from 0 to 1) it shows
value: 0.375
